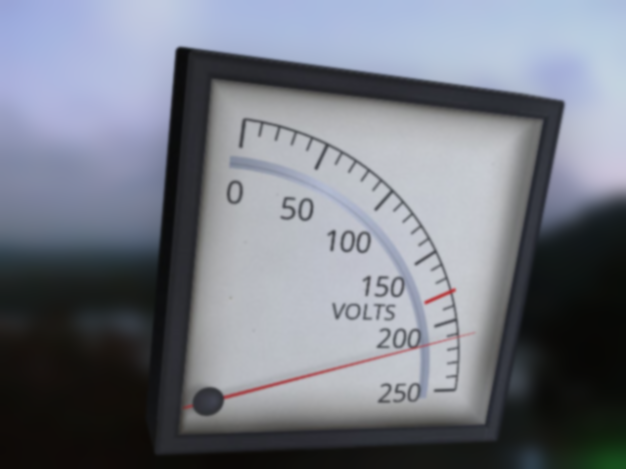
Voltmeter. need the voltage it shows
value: 210 V
